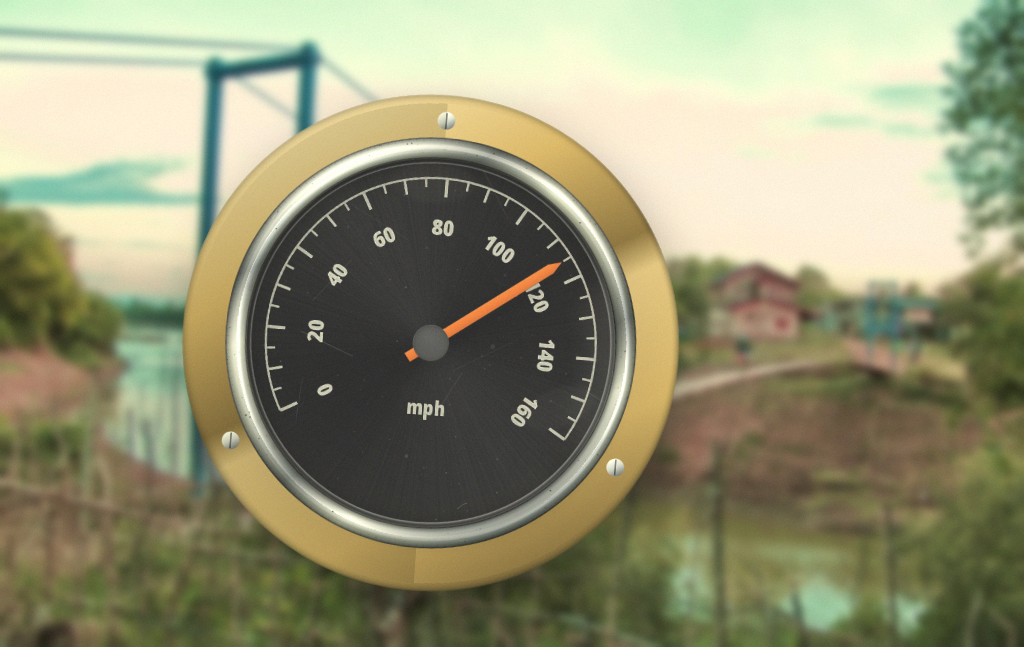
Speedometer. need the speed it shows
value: 115 mph
